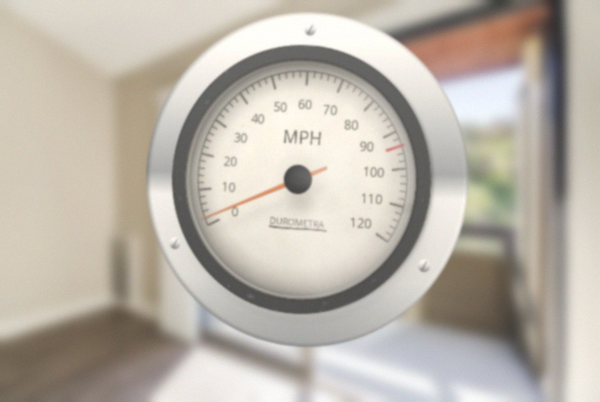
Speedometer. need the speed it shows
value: 2 mph
